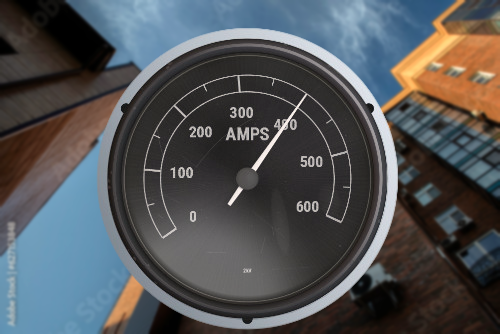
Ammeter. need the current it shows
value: 400 A
